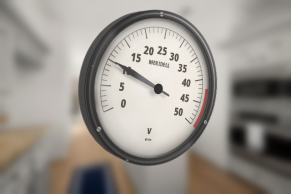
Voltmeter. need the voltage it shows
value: 10 V
